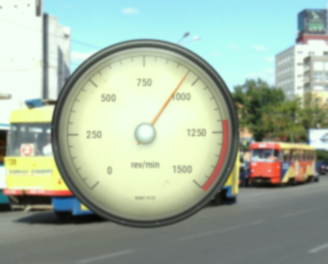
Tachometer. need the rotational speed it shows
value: 950 rpm
